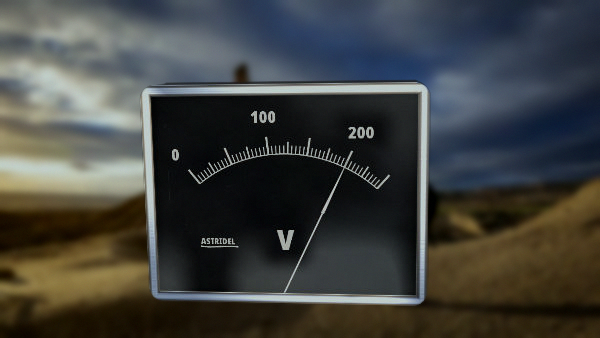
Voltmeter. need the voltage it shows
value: 200 V
